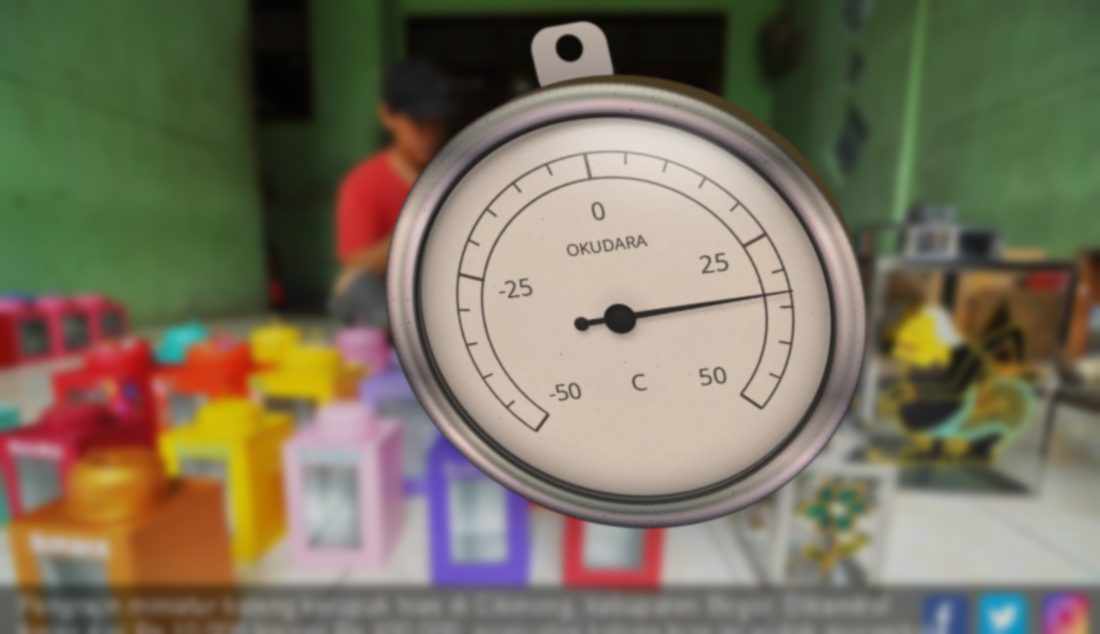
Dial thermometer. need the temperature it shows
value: 32.5 °C
